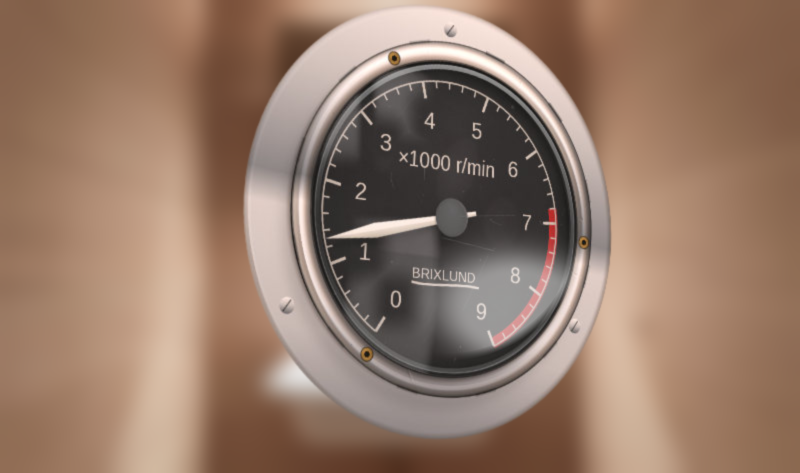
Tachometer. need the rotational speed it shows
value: 1300 rpm
